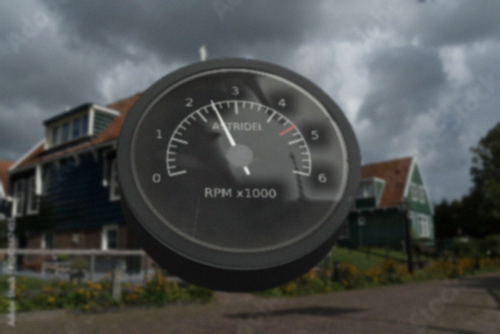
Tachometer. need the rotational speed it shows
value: 2400 rpm
